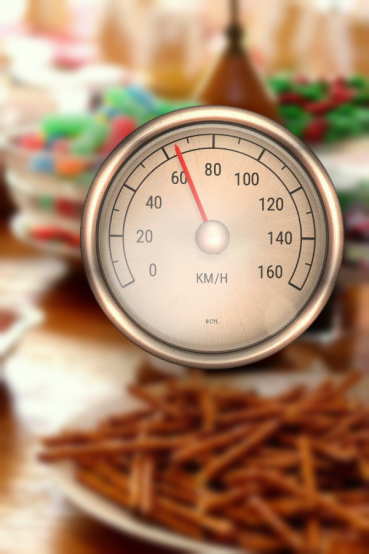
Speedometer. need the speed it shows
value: 65 km/h
